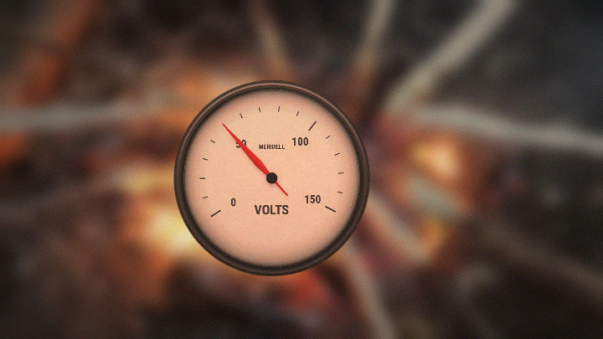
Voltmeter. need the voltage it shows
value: 50 V
